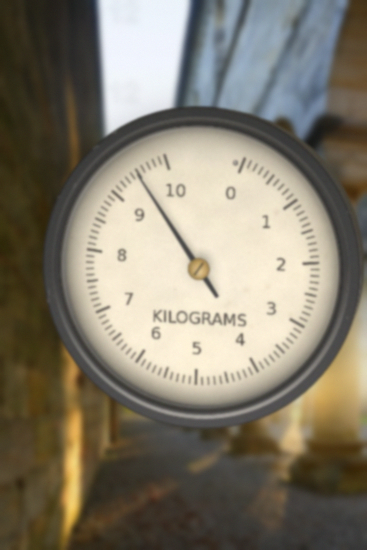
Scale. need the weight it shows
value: 9.5 kg
